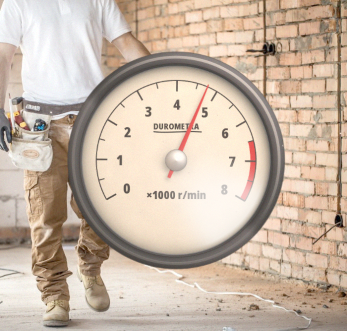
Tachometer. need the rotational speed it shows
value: 4750 rpm
